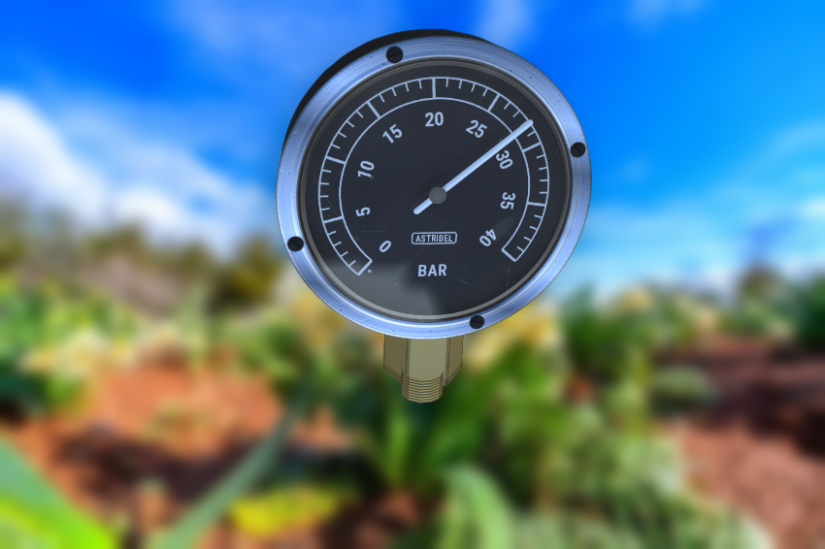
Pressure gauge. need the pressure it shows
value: 28 bar
